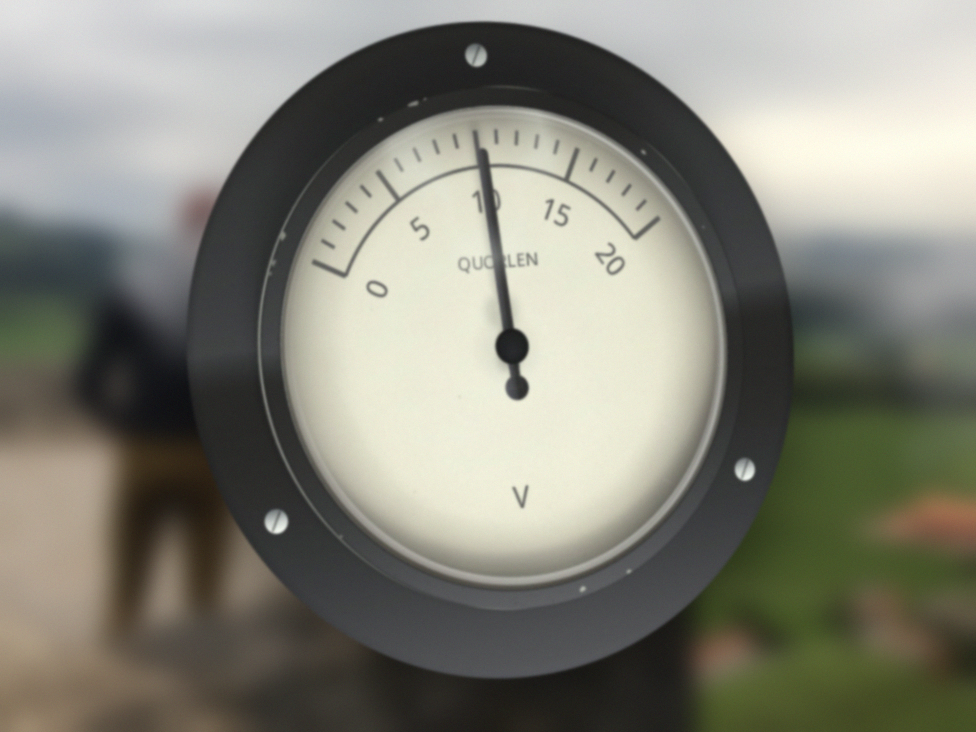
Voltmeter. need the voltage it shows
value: 10 V
